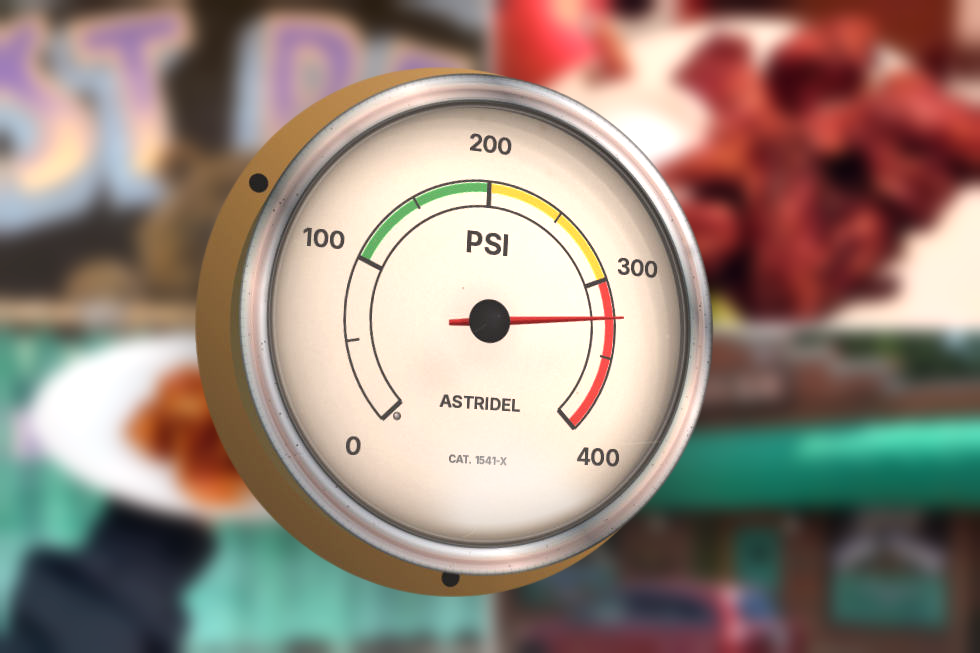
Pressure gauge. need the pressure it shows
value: 325 psi
